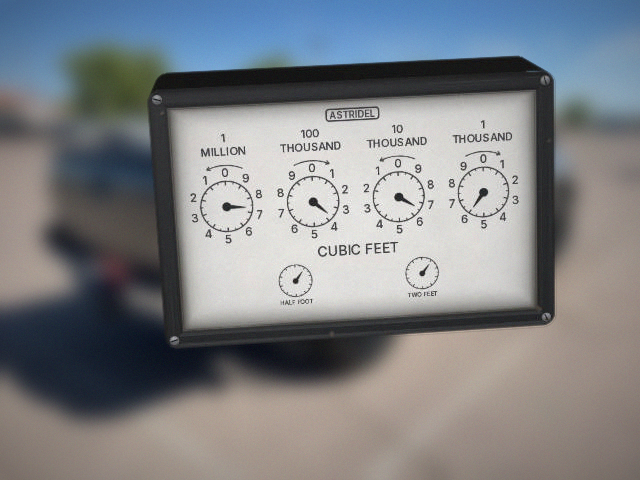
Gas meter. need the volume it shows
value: 736600 ft³
